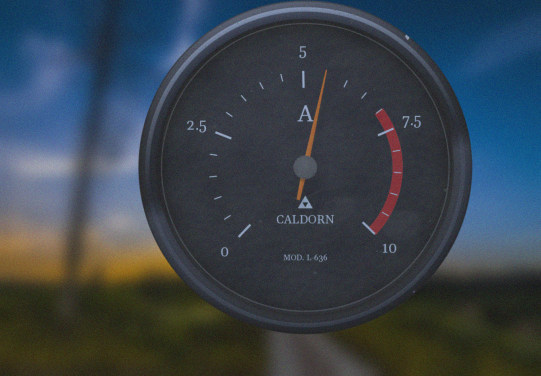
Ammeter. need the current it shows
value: 5.5 A
